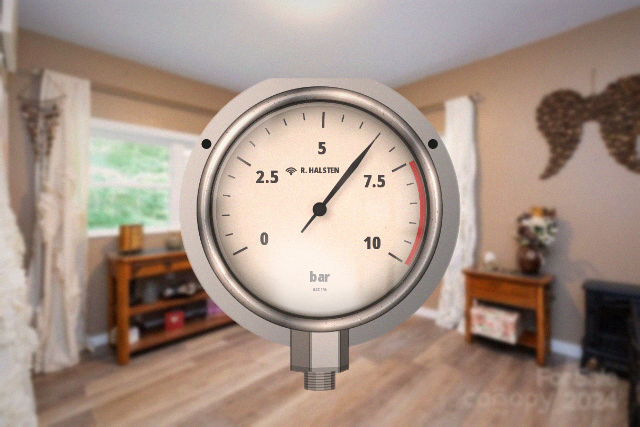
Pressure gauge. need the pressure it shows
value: 6.5 bar
